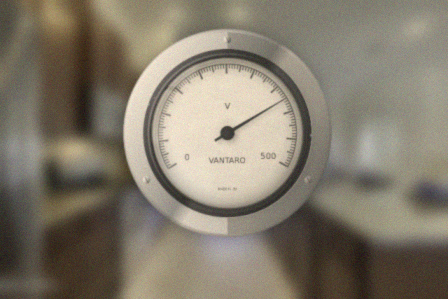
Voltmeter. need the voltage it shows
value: 375 V
